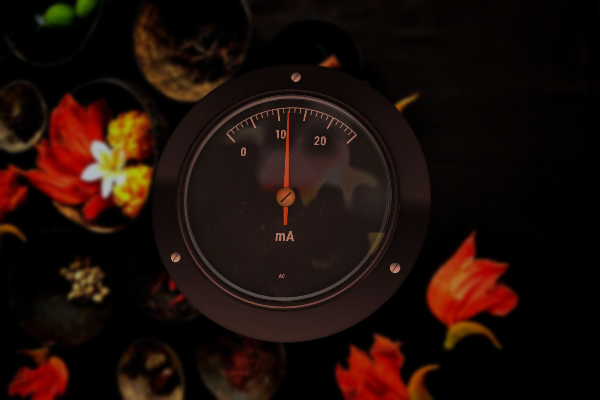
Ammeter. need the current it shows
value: 12 mA
